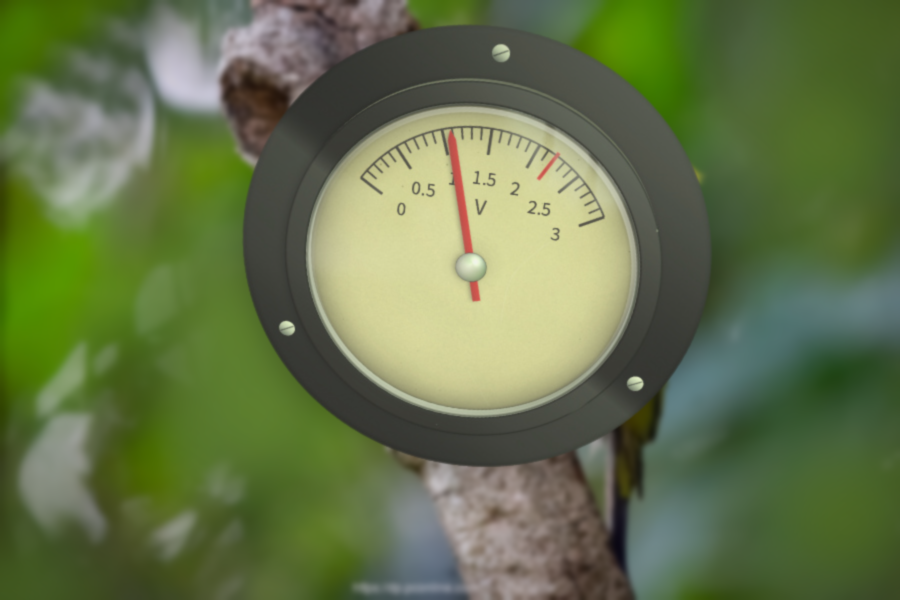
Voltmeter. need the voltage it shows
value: 1.1 V
